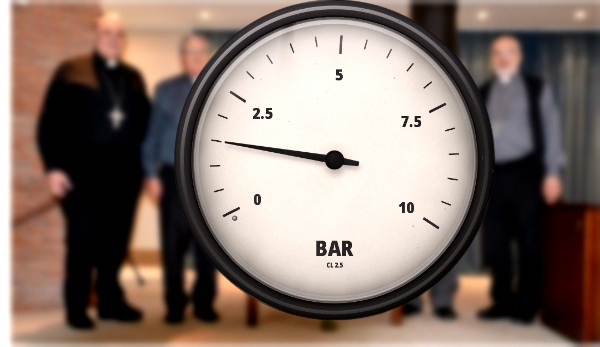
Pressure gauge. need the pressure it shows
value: 1.5 bar
